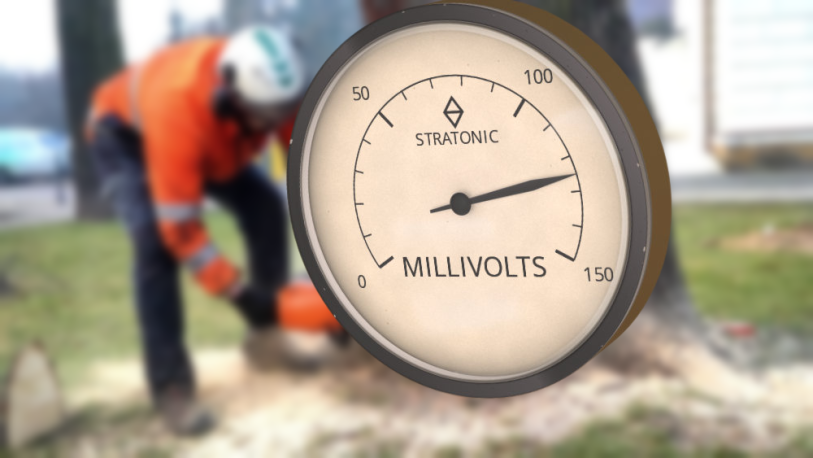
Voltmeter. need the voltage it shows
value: 125 mV
